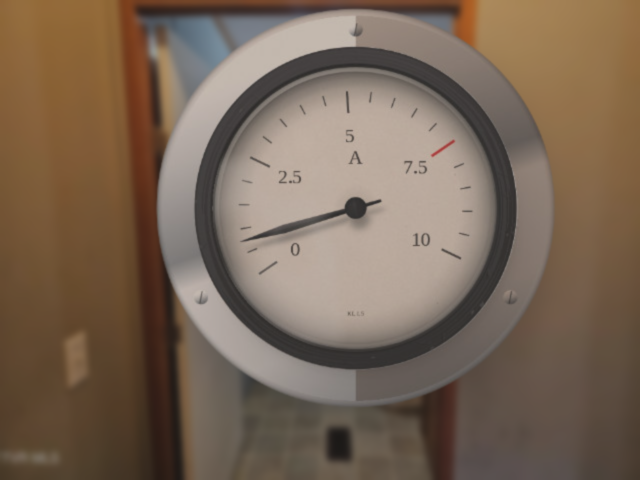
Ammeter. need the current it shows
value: 0.75 A
